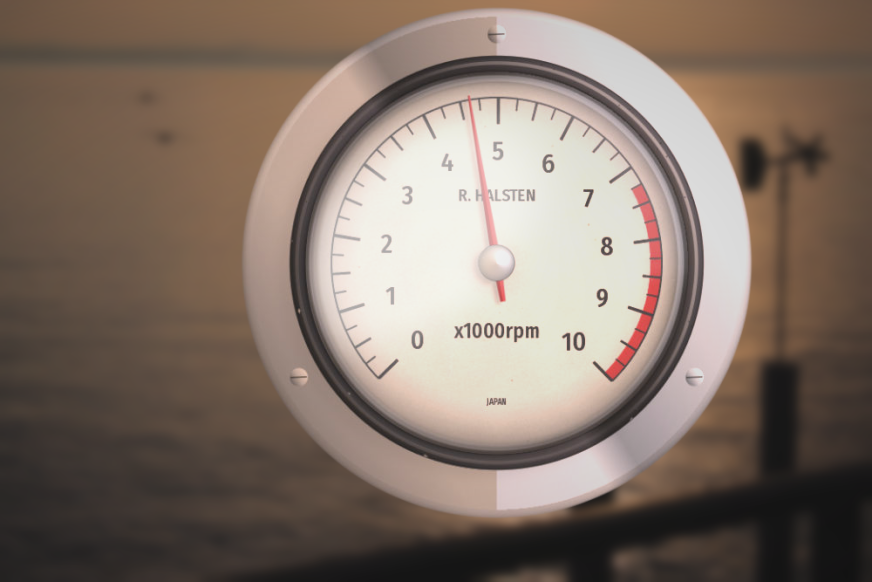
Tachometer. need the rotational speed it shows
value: 4625 rpm
